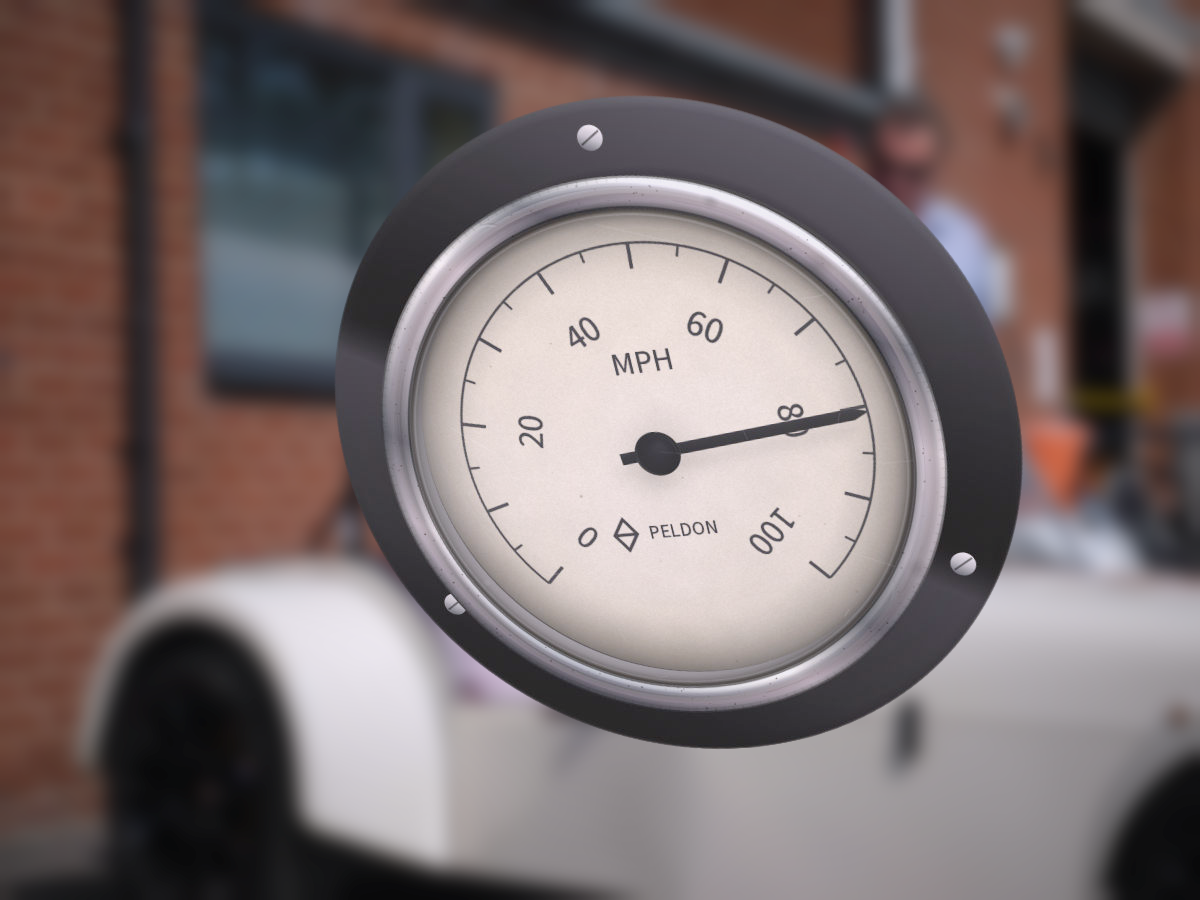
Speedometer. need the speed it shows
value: 80 mph
